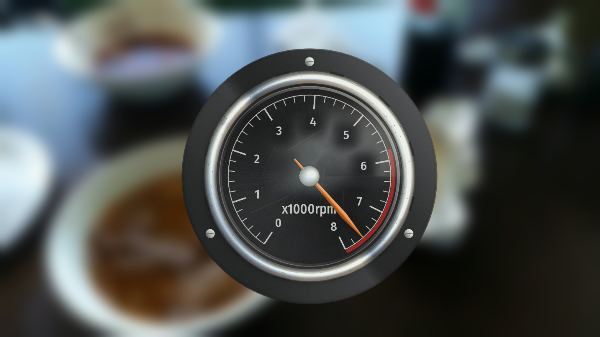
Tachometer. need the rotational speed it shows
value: 7600 rpm
